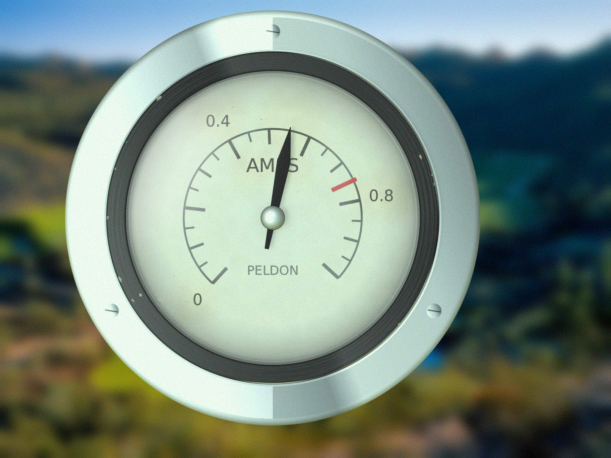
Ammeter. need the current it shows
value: 0.55 A
